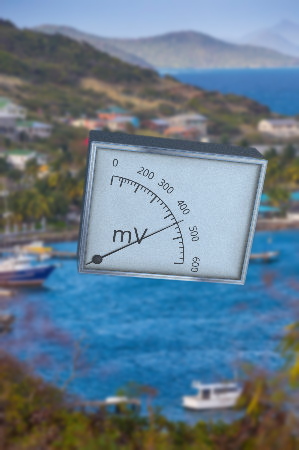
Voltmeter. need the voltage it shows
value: 440 mV
